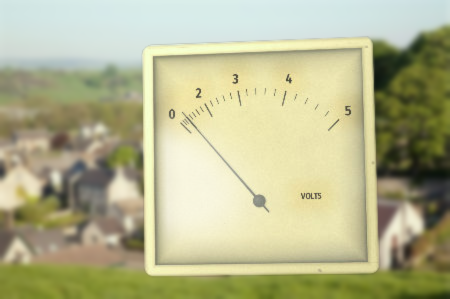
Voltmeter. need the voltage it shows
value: 1 V
